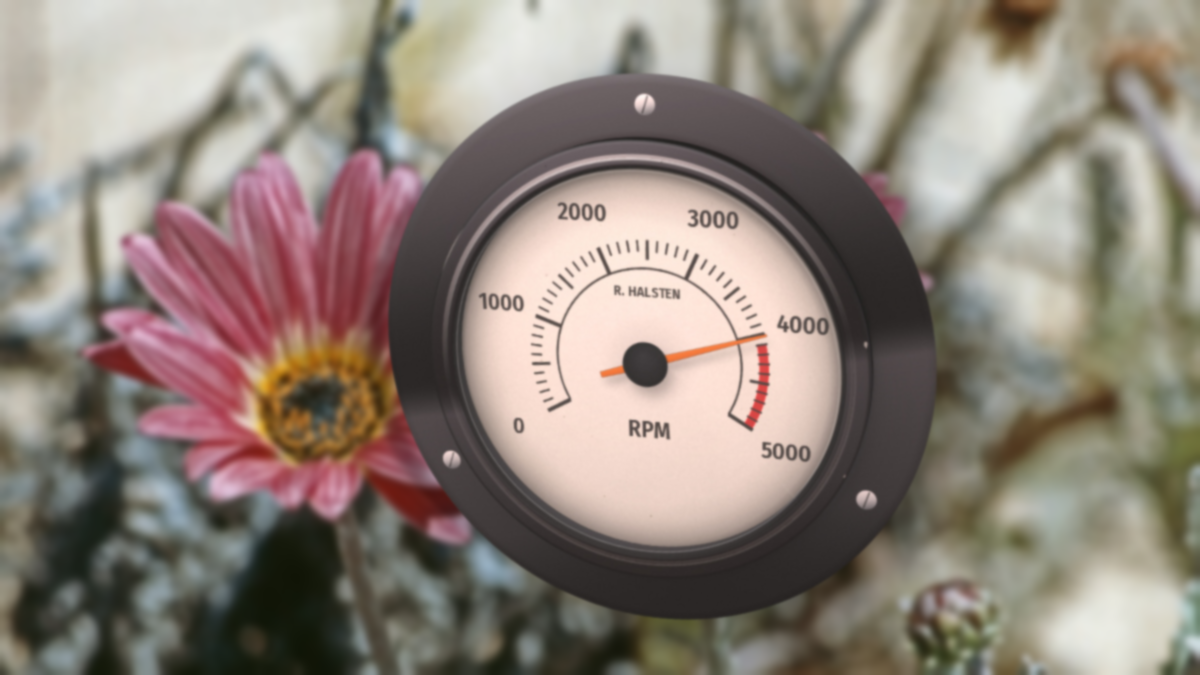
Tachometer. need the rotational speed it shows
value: 4000 rpm
